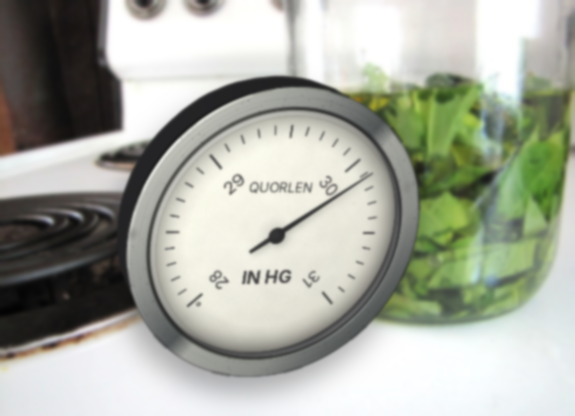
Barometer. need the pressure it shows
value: 30.1 inHg
